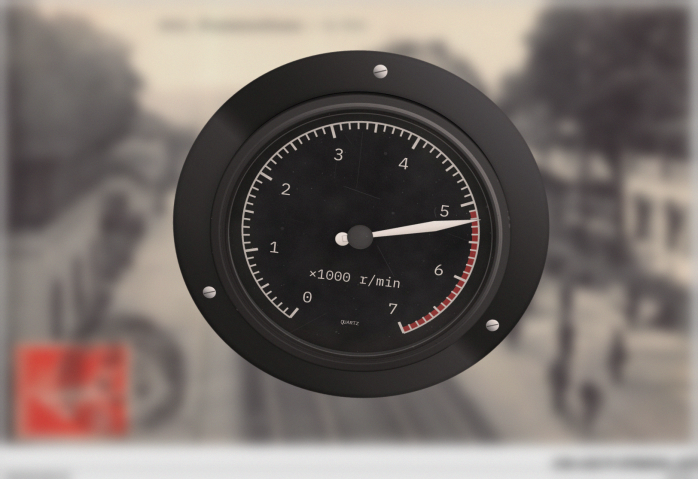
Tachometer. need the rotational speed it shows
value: 5200 rpm
